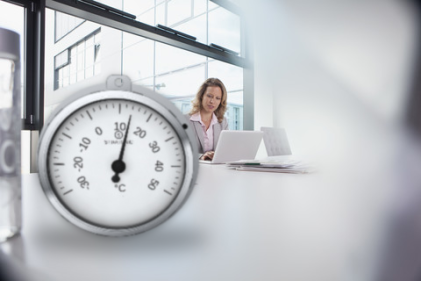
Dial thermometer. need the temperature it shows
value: 14 °C
